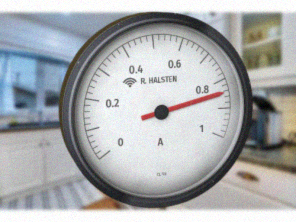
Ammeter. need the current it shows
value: 0.84 A
